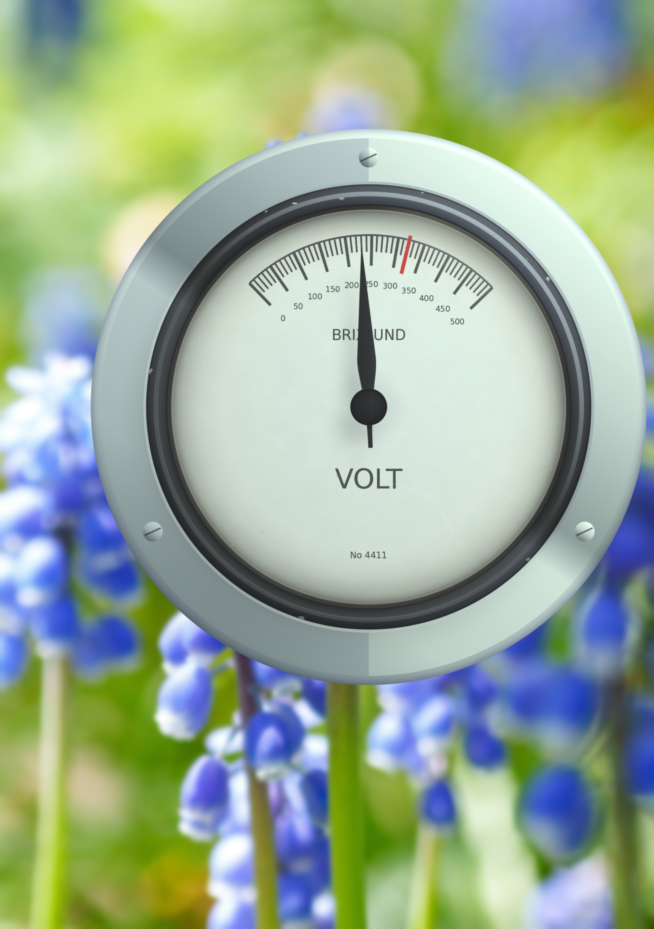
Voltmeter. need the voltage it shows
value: 230 V
